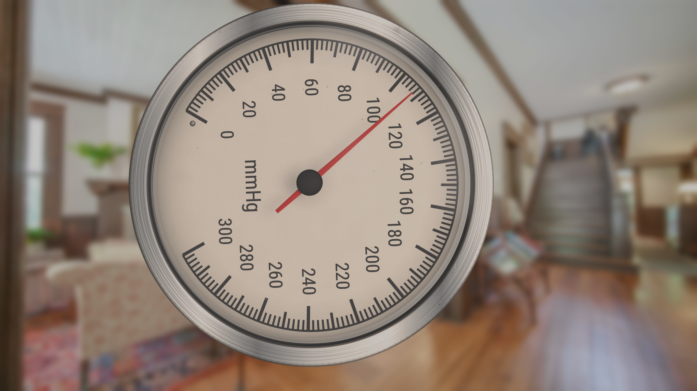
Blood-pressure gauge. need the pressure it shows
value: 108 mmHg
